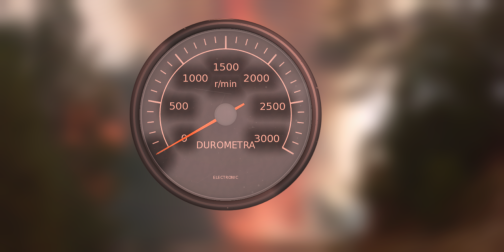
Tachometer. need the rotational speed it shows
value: 0 rpm
